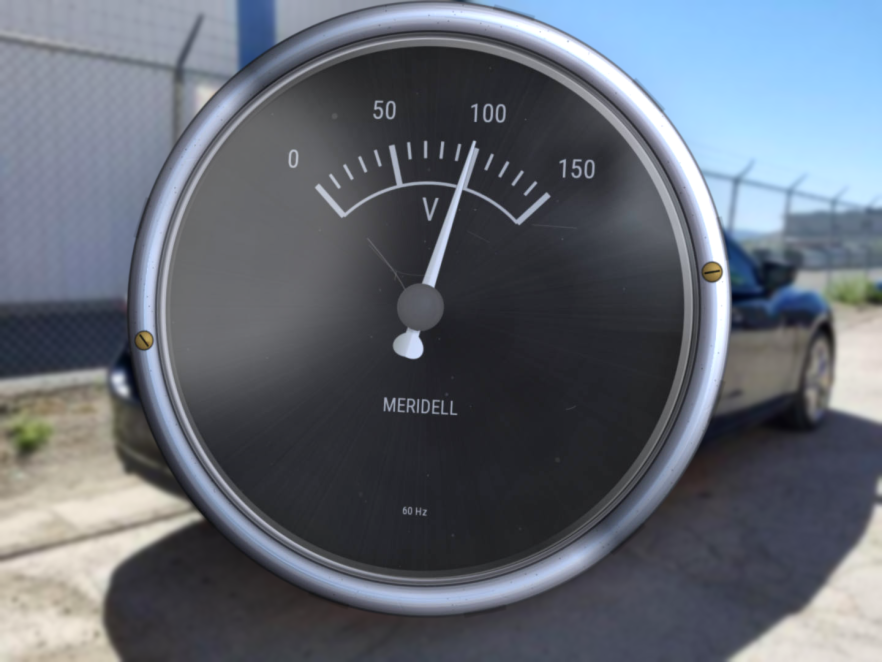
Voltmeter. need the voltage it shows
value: 100 V
